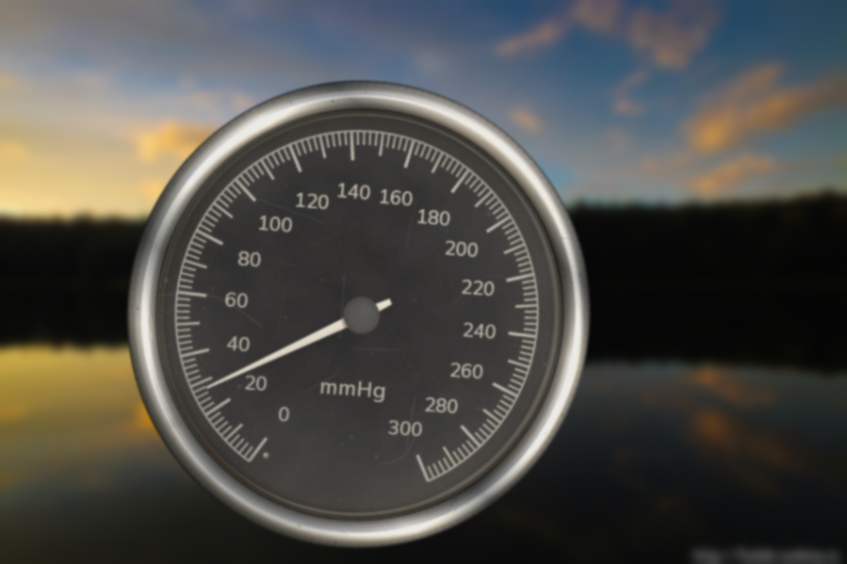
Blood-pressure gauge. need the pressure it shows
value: 28 mmHg
